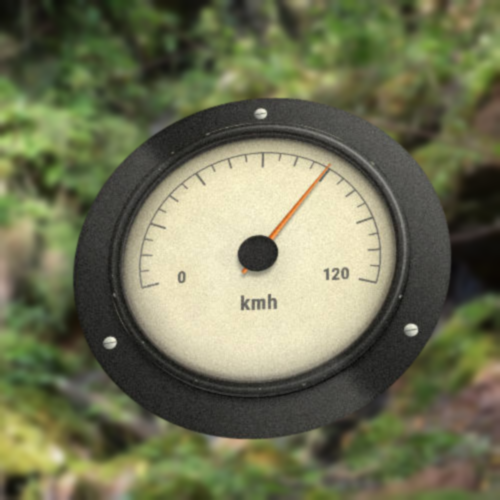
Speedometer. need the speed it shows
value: 80 km/h
